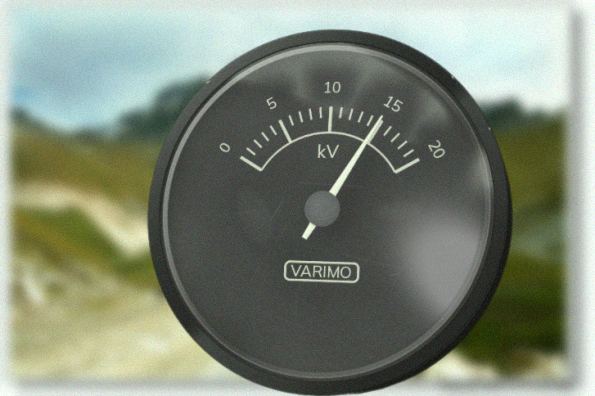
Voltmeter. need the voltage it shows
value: 15 kV
